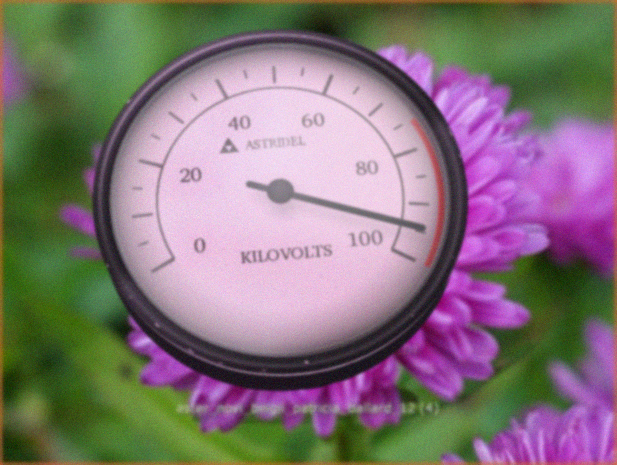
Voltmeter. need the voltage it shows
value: 95 kV
